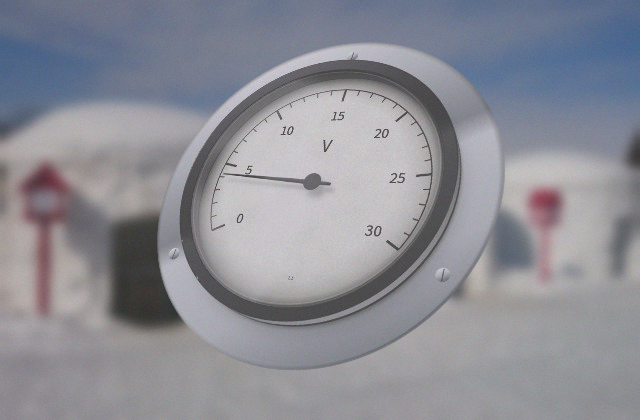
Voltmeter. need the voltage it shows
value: 4 V
